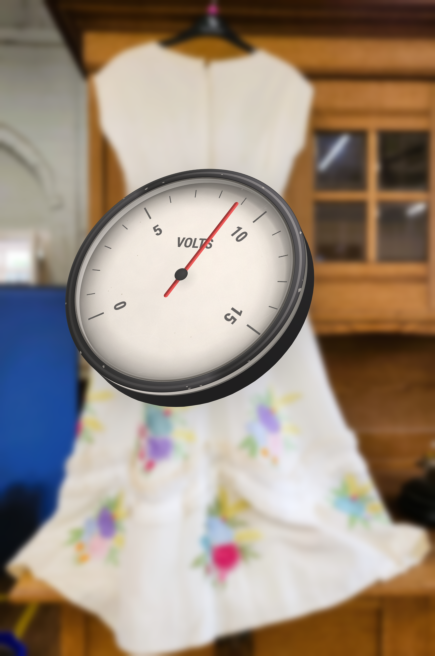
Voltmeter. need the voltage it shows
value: 9 V
